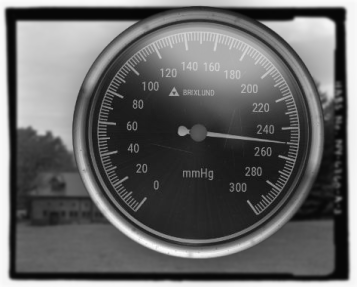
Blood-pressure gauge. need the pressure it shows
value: 250 mmHg
